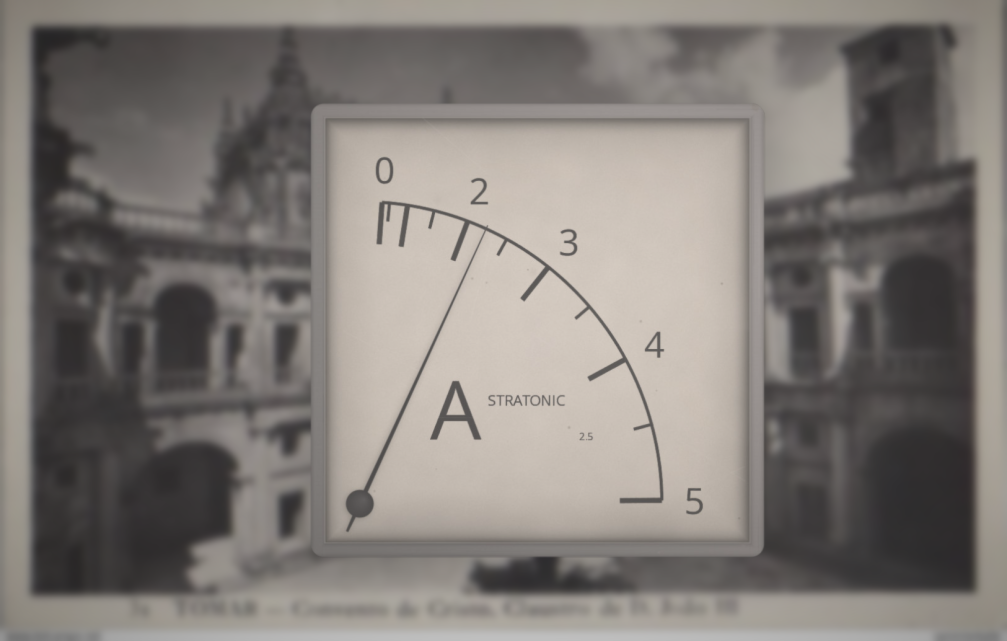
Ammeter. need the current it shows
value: 2.25 A
